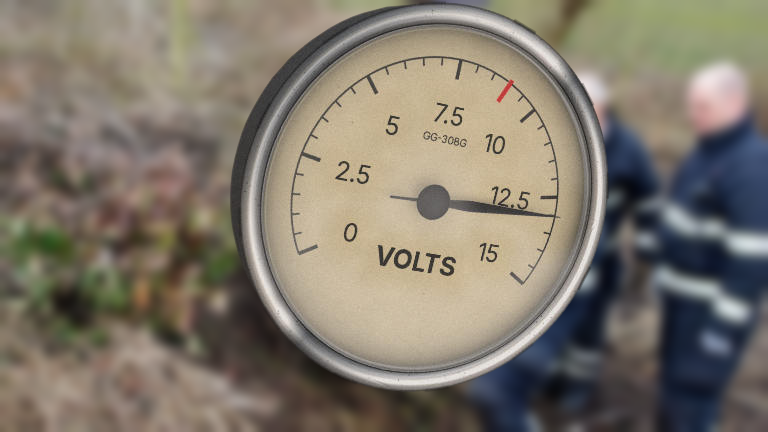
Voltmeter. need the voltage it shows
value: 13 V
